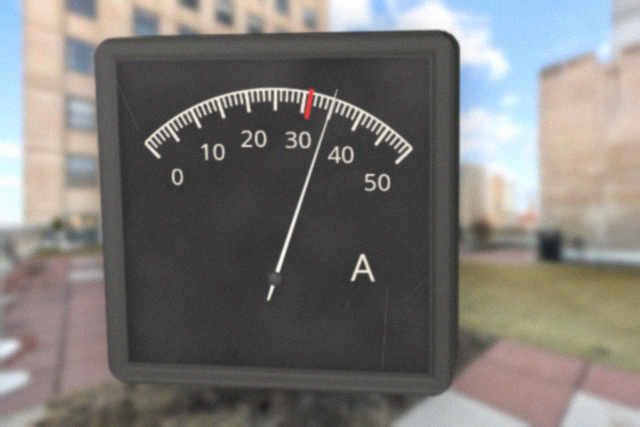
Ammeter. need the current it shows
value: 35 A
